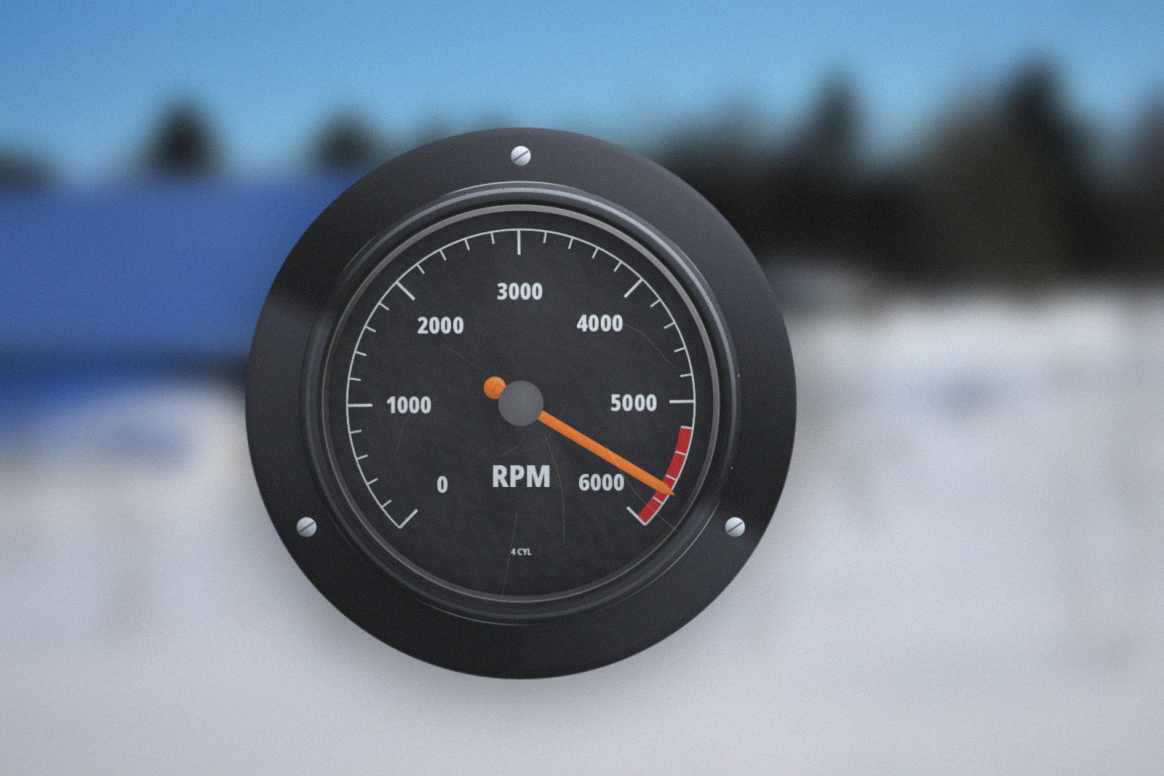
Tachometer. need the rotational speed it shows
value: 5700 rpm
